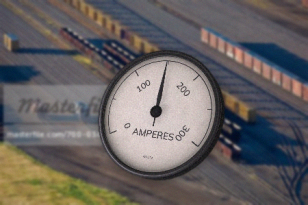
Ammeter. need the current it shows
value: 150 A
